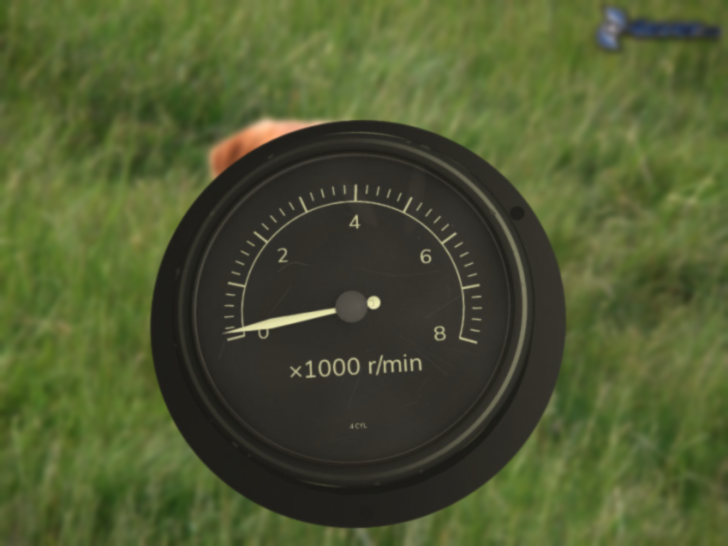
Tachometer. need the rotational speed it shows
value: 100 rpm
